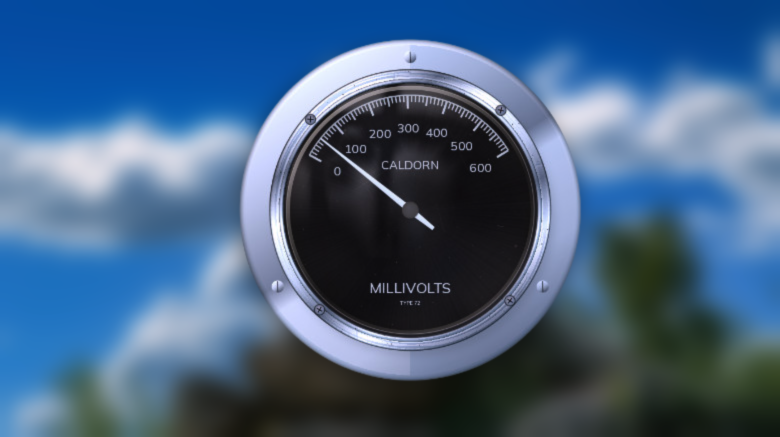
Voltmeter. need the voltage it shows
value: 50 mV
